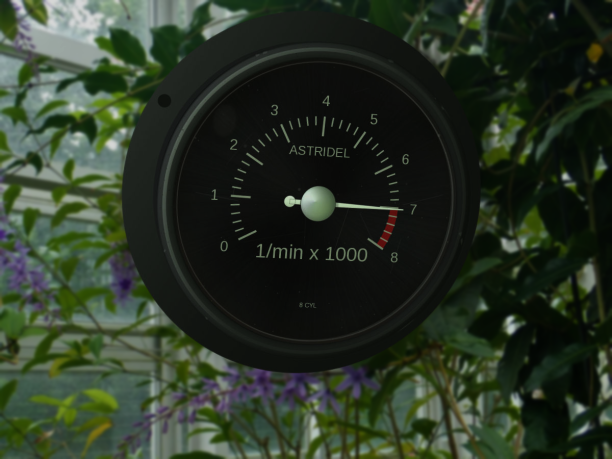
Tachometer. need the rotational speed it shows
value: 7000 rpm
